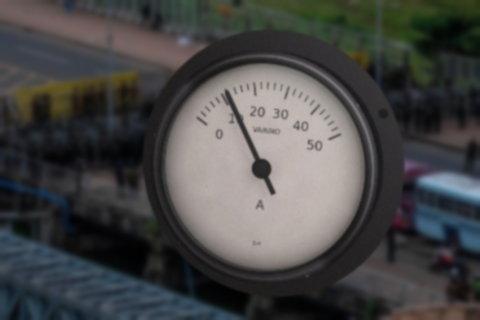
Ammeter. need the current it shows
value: 12 A
